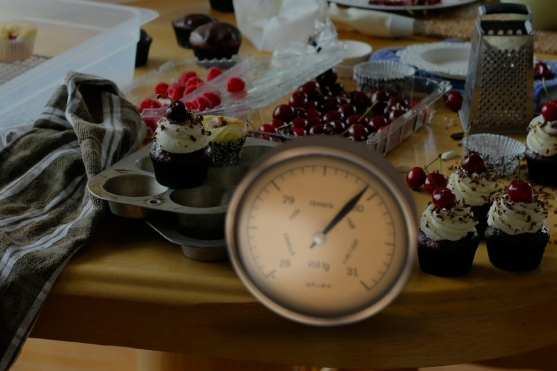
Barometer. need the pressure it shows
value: 29.9 inHg
